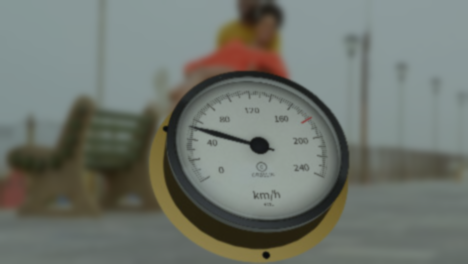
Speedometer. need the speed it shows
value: 50 km/h
